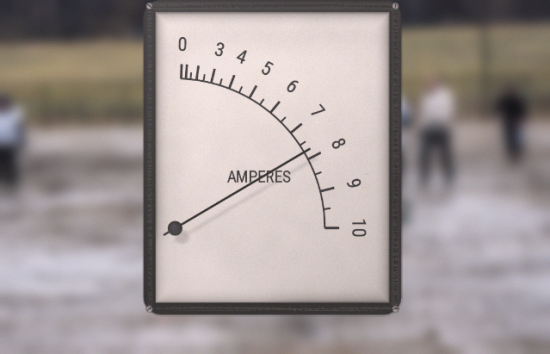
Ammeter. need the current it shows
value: 7.75 A
